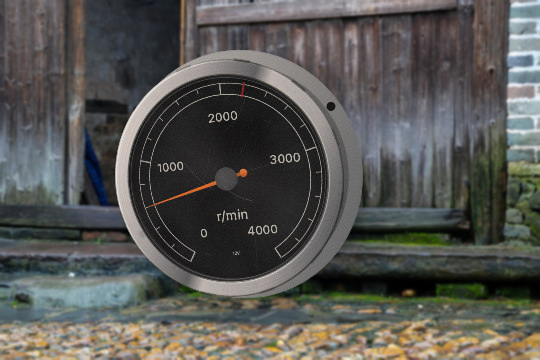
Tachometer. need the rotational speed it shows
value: 600 rpm
